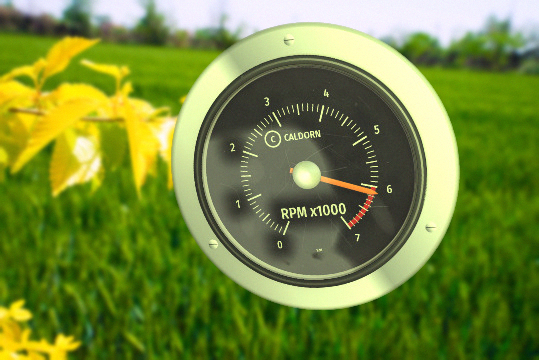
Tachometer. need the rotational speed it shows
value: 6100 rpm
